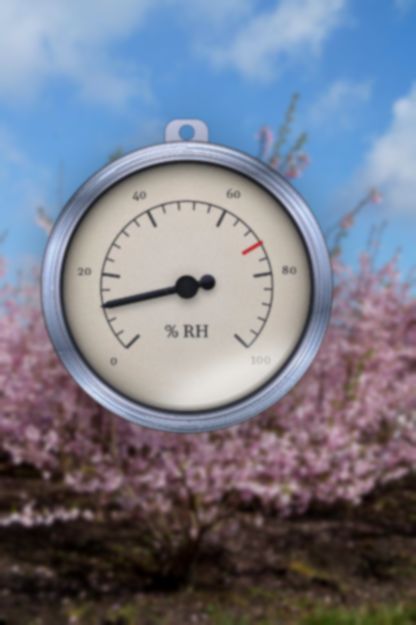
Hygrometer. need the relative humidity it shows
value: 12 %
